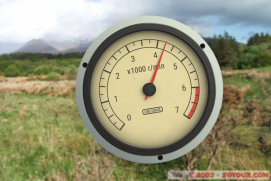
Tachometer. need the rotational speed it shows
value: 4250 rpm
